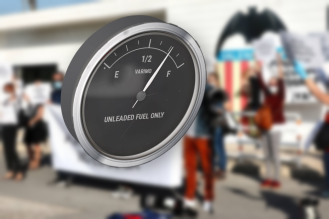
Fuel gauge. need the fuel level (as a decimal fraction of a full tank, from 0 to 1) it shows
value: 0.75
